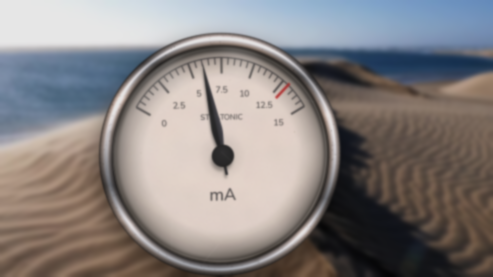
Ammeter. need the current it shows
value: 6 mA
